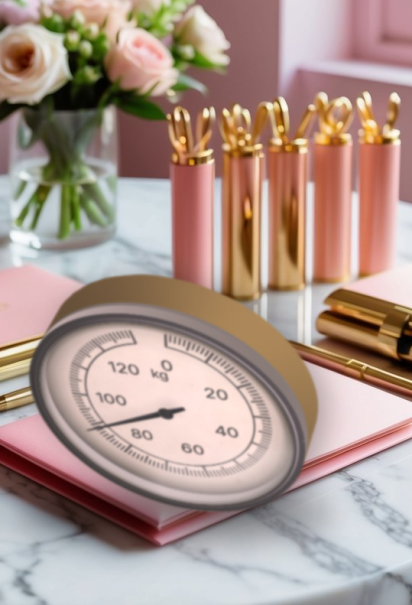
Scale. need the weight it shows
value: 90 kg
